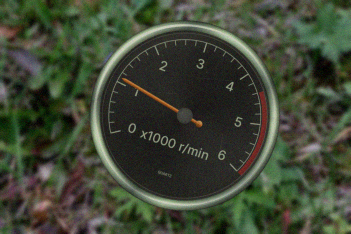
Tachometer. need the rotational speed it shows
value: 1100 rpm
